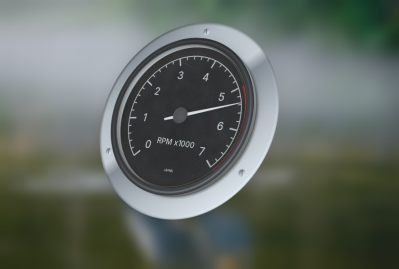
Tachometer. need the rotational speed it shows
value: 5400 rpm
